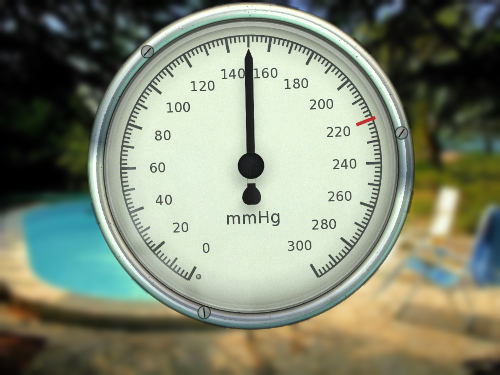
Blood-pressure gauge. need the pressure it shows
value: 150 mmHg
